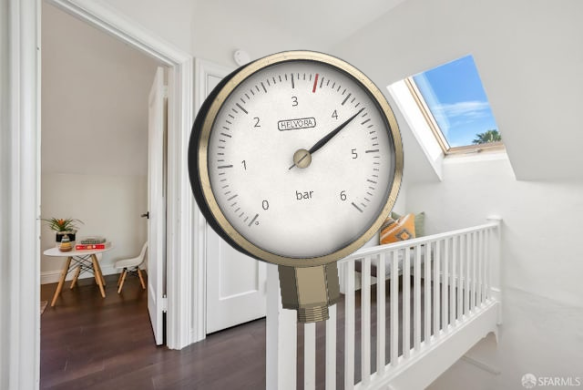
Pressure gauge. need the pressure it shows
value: 4.3 bar
